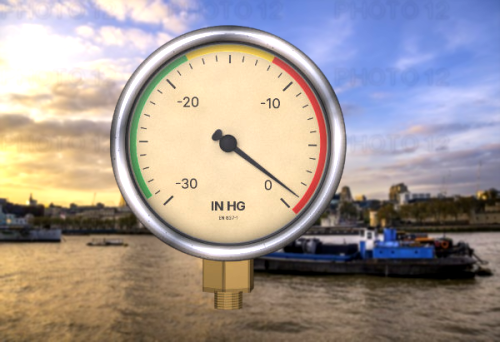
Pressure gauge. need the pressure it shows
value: -1 inHg
